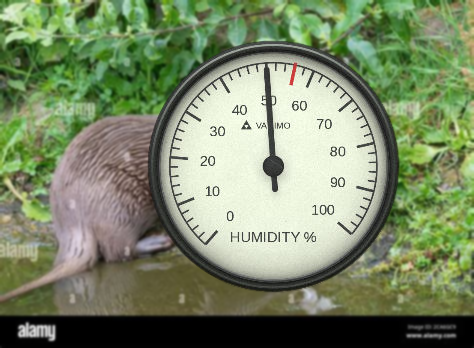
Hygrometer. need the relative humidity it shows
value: 50 %
